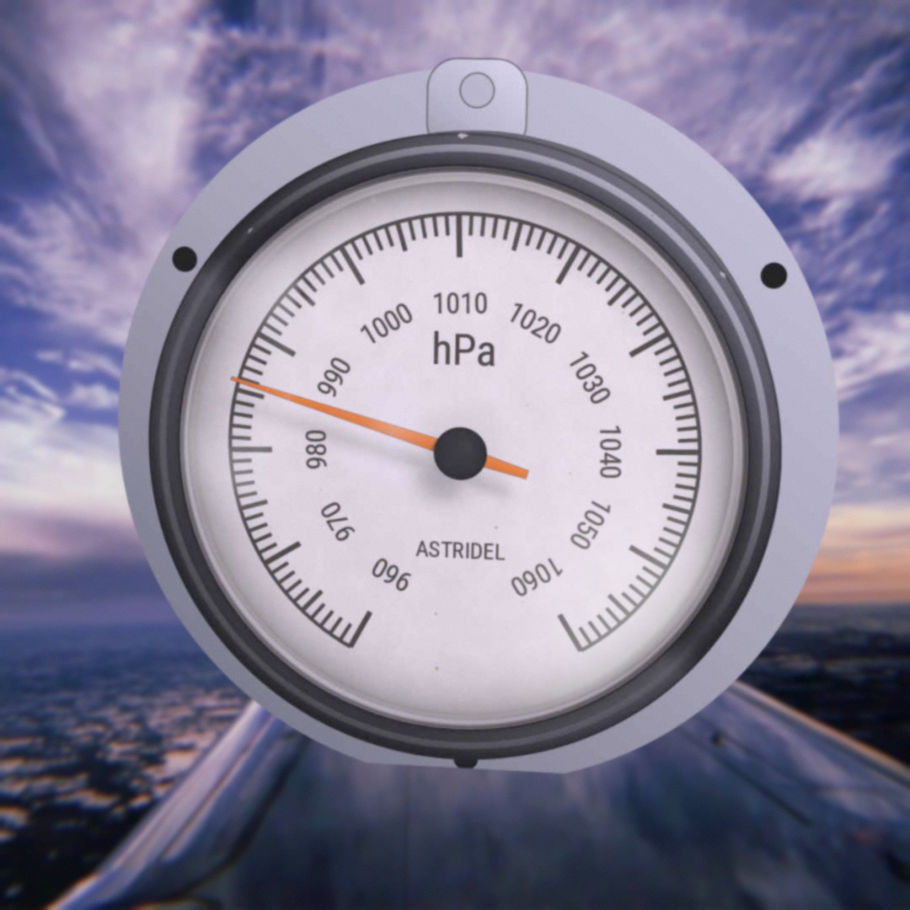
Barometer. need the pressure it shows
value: 986 hPa
